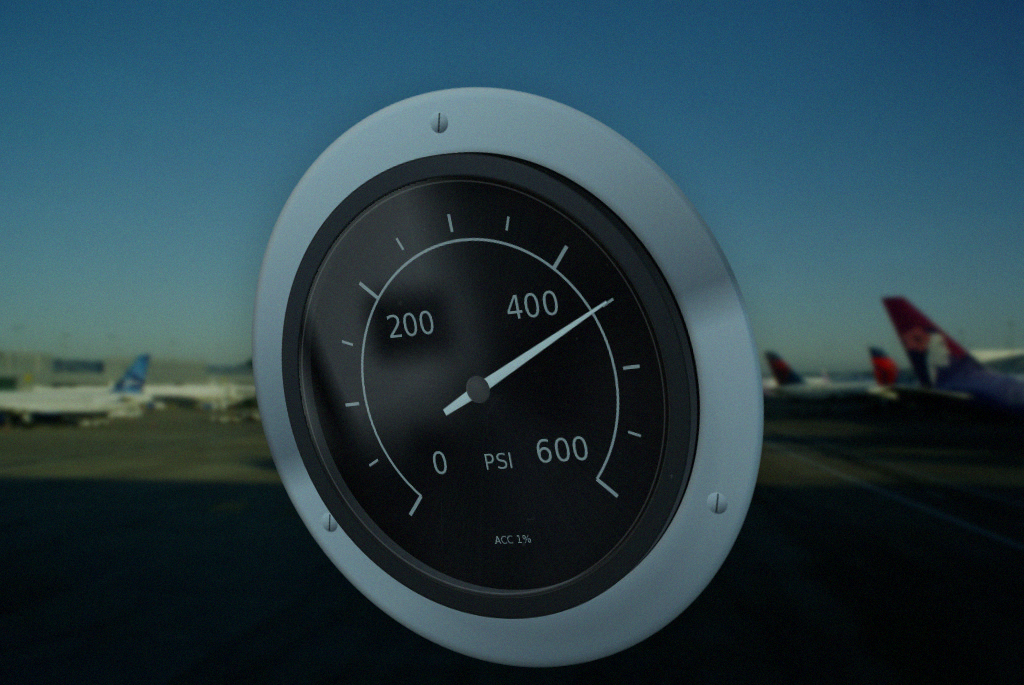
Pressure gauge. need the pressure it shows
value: 450 psi
